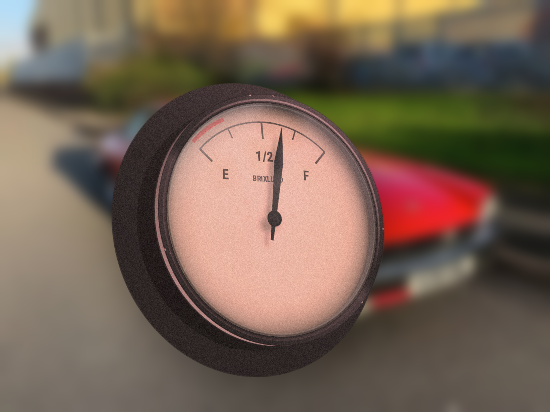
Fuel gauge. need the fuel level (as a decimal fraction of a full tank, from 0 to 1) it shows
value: 0.625
